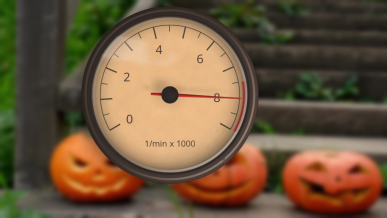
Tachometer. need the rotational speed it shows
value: 8000 rpm
